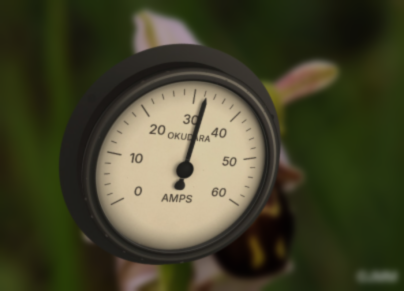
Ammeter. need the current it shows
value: 32 A
